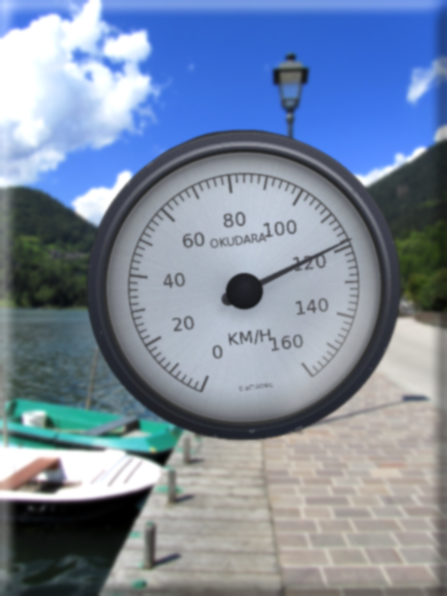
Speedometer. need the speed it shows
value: 118 km/h
